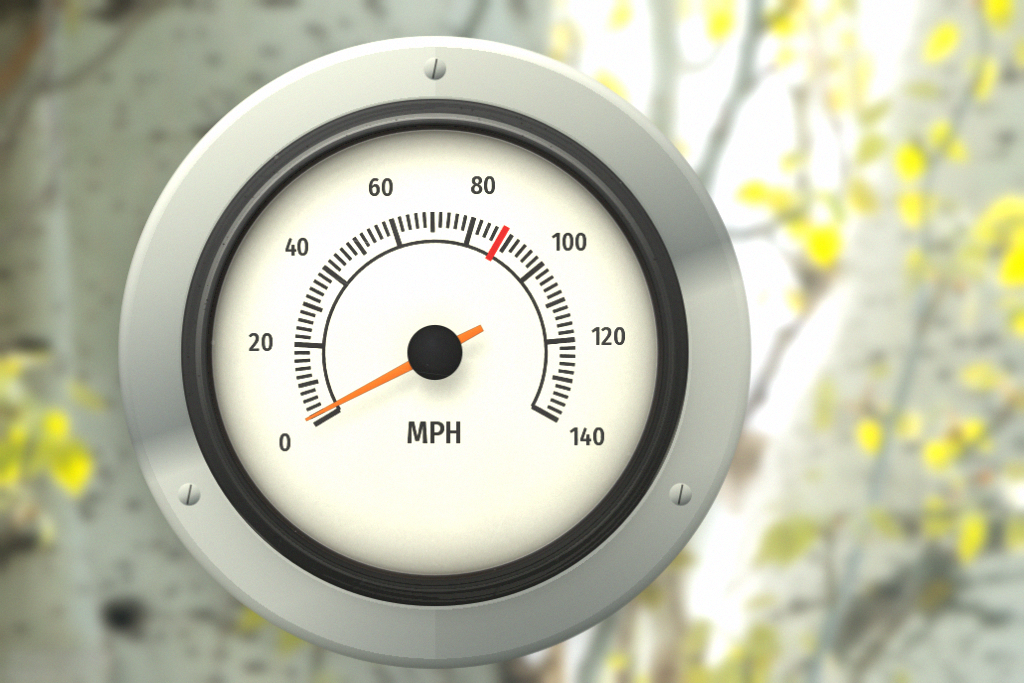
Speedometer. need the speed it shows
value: 2 mph
